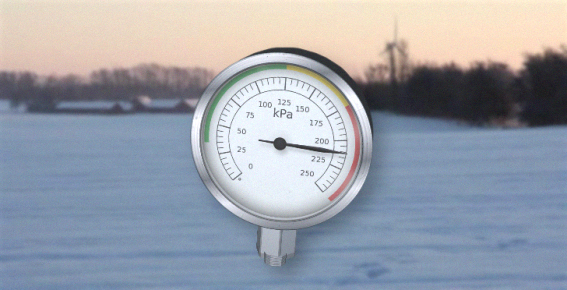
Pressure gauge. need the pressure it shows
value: 210 kPa
